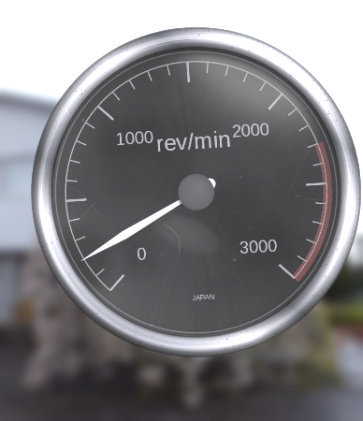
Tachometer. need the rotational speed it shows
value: 200 rpm
